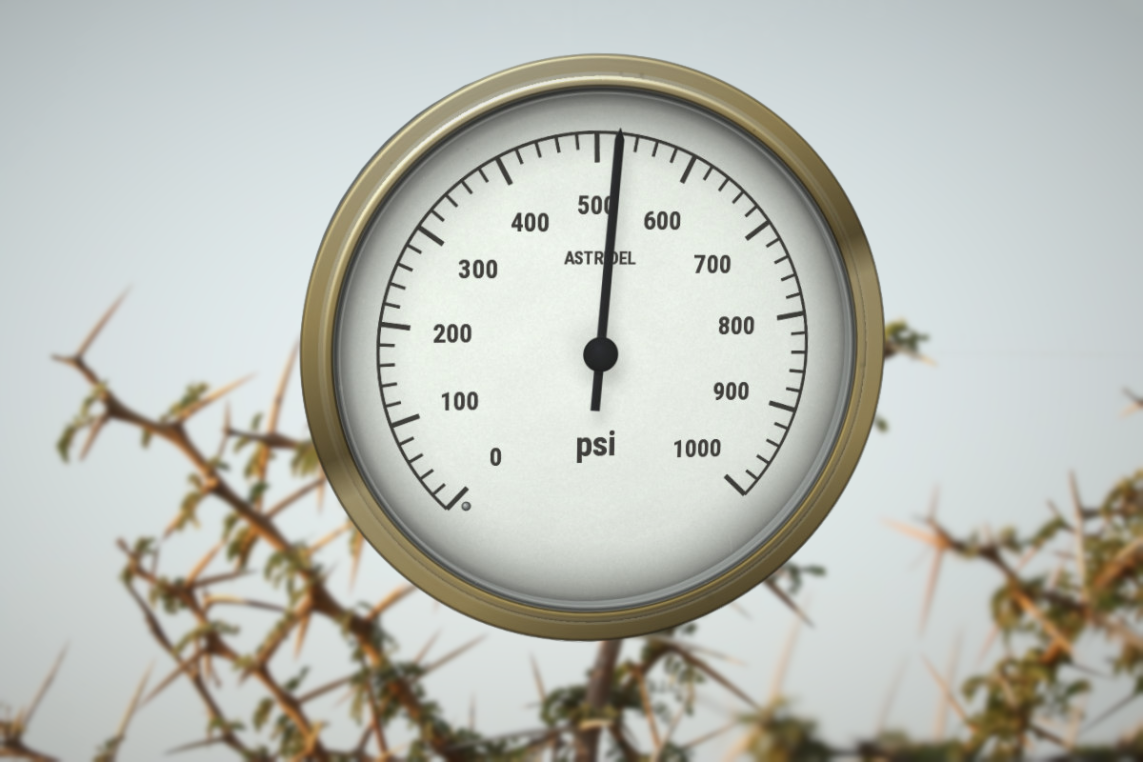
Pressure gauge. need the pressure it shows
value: 520 psi
